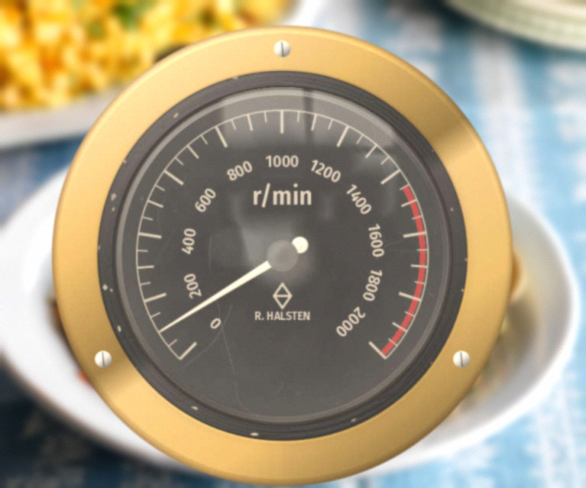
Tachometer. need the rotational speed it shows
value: 100 rpm
